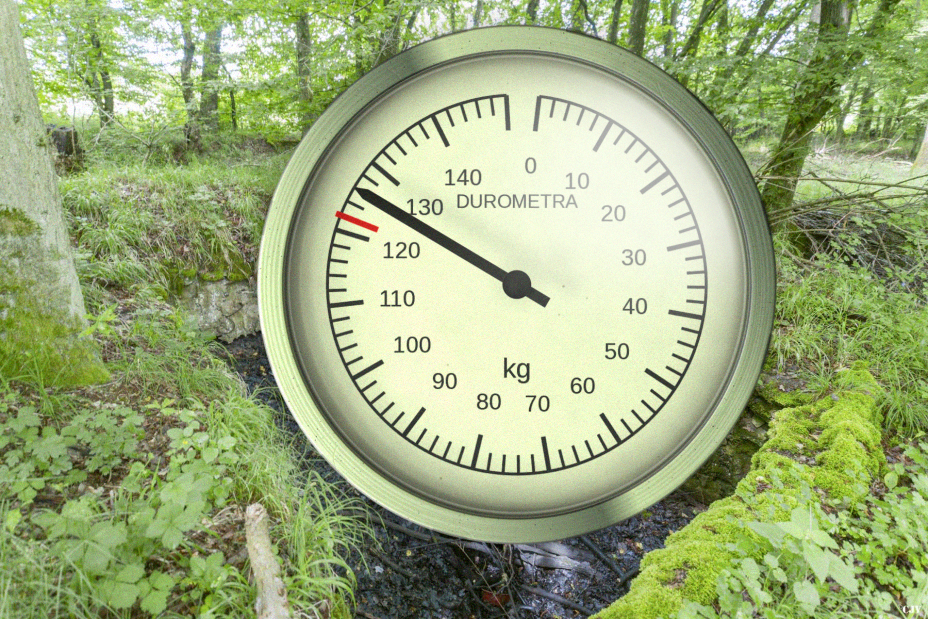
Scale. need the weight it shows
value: 126 kg
